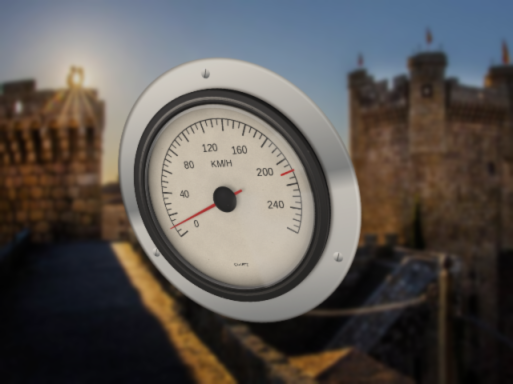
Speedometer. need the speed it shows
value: 10 km/h
